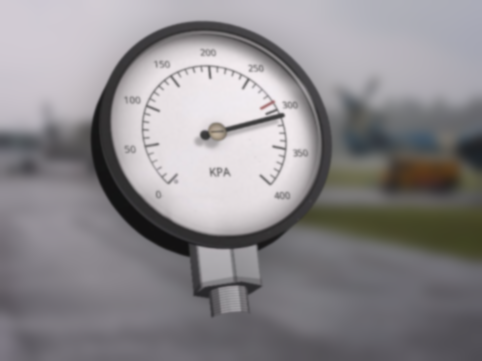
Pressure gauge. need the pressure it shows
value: 310 kPa
